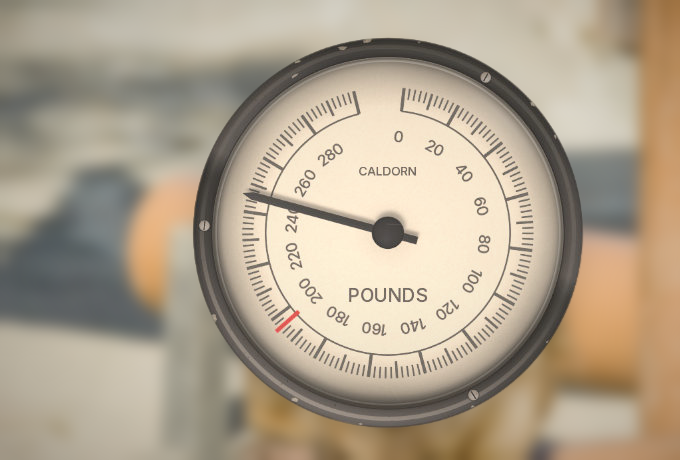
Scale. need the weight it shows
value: 246 lb
